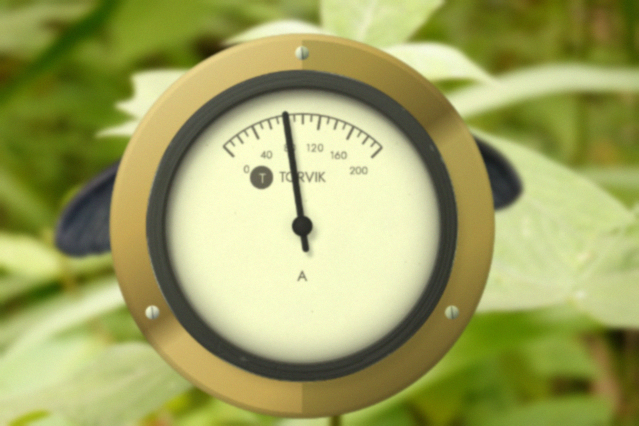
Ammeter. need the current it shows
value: 80 A
